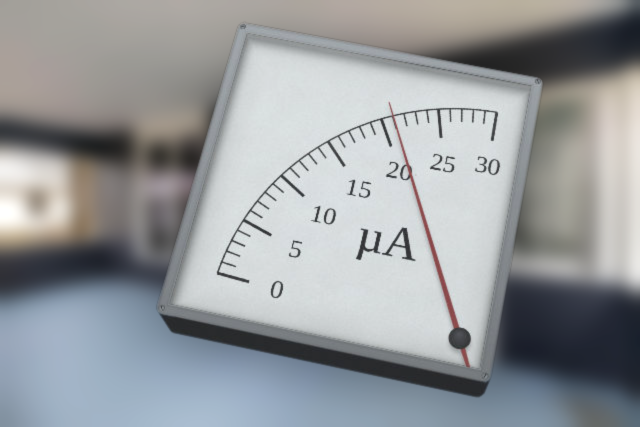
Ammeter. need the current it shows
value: 21 µA
